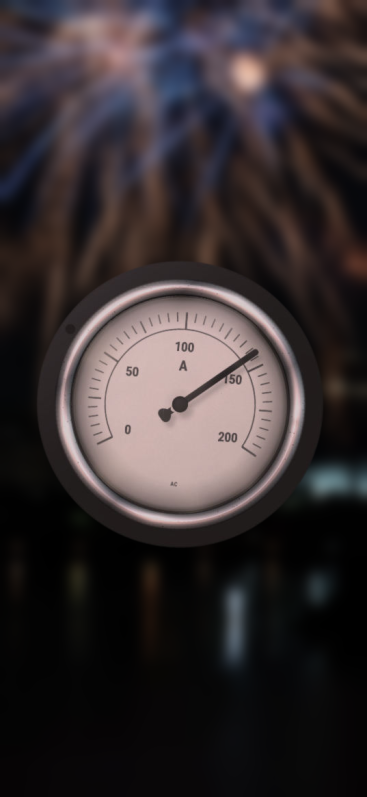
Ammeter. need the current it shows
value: 142.5 A
